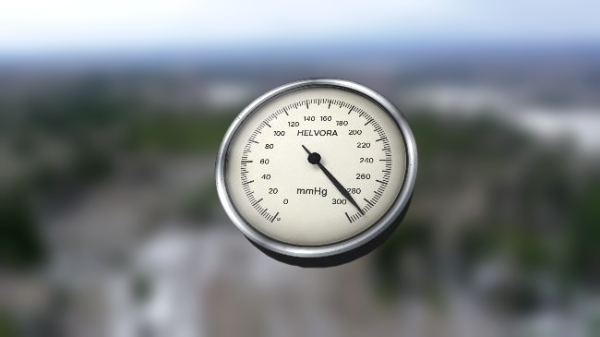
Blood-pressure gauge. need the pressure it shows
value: 290 mmHg
